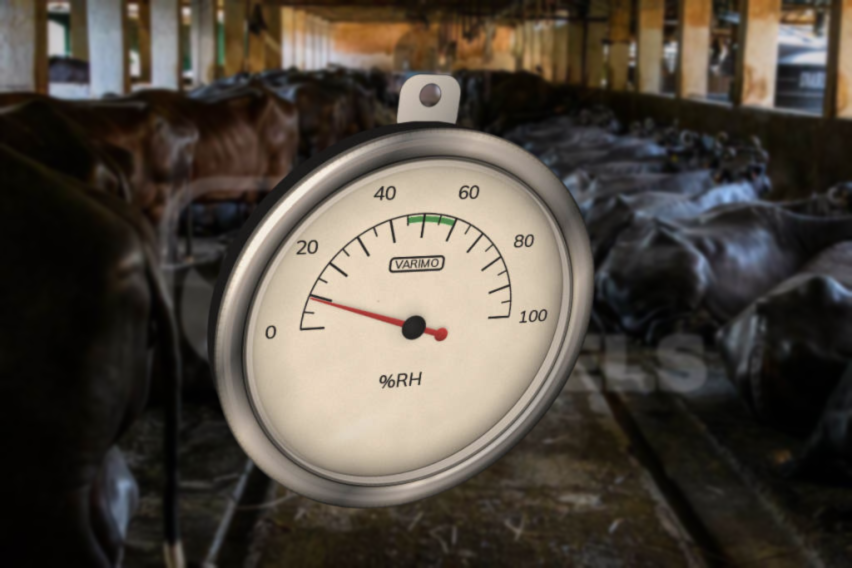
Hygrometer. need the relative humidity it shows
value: 10 %
